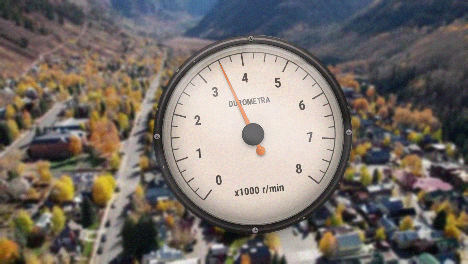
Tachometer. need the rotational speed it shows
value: 3500 rpm
